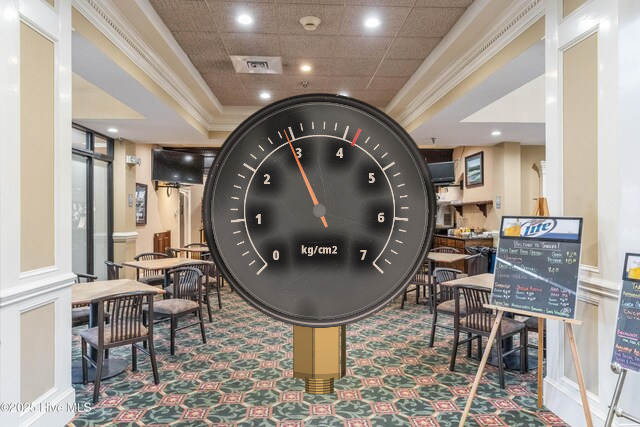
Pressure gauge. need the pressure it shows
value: 2.9 kg/cm²
